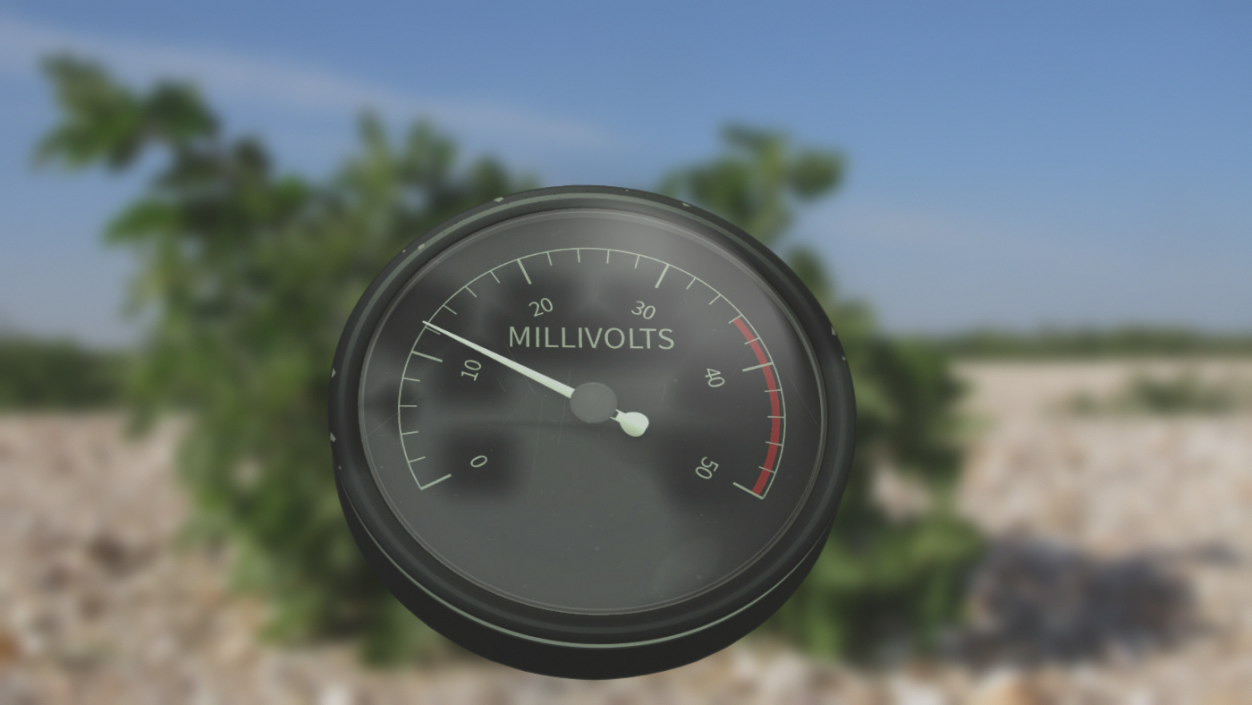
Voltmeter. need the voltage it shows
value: 12 mV
